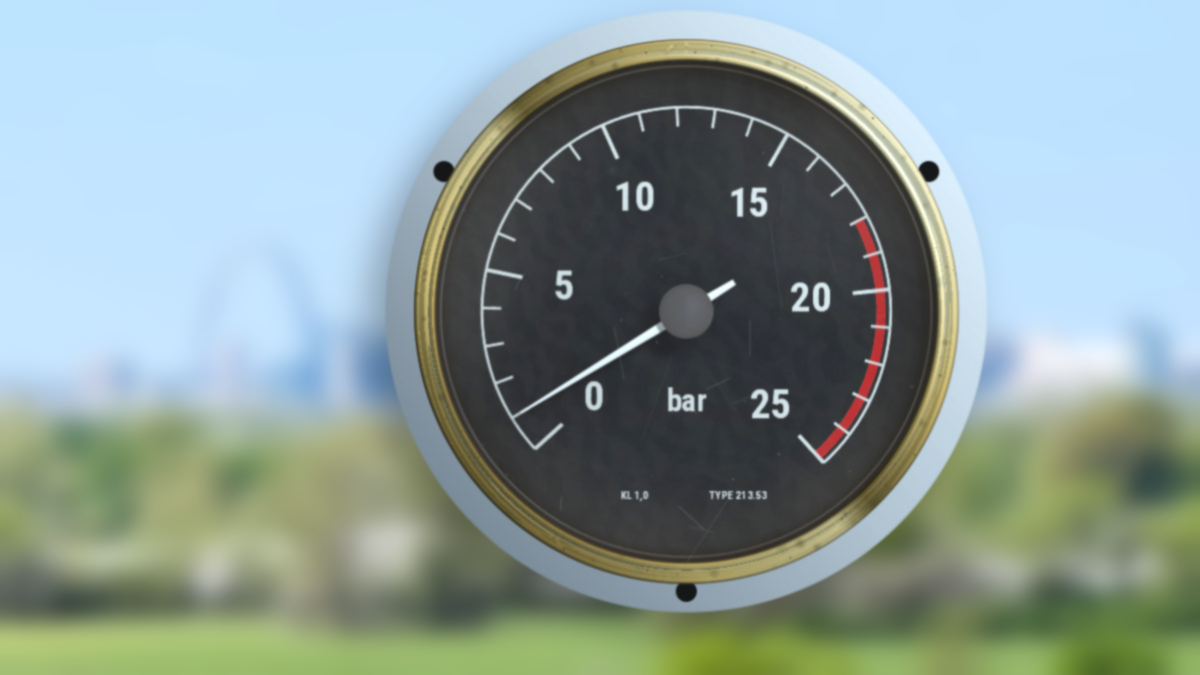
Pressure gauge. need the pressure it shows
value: 1 bar
